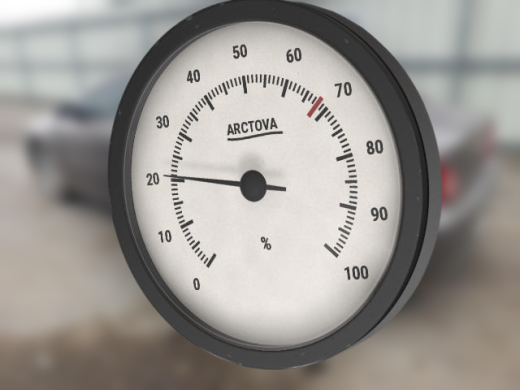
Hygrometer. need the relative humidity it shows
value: 21 %
